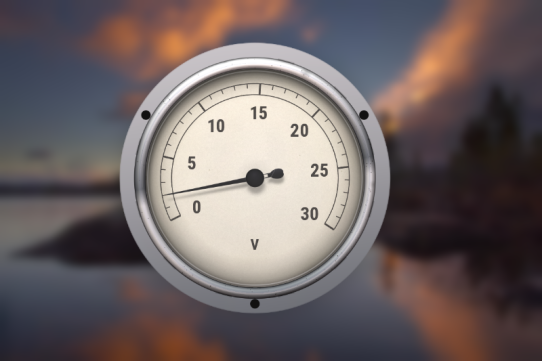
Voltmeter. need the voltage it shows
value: 2 V
